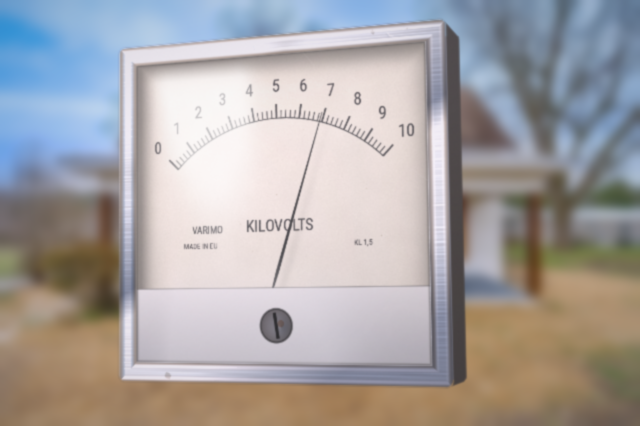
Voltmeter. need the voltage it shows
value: 7 kV
